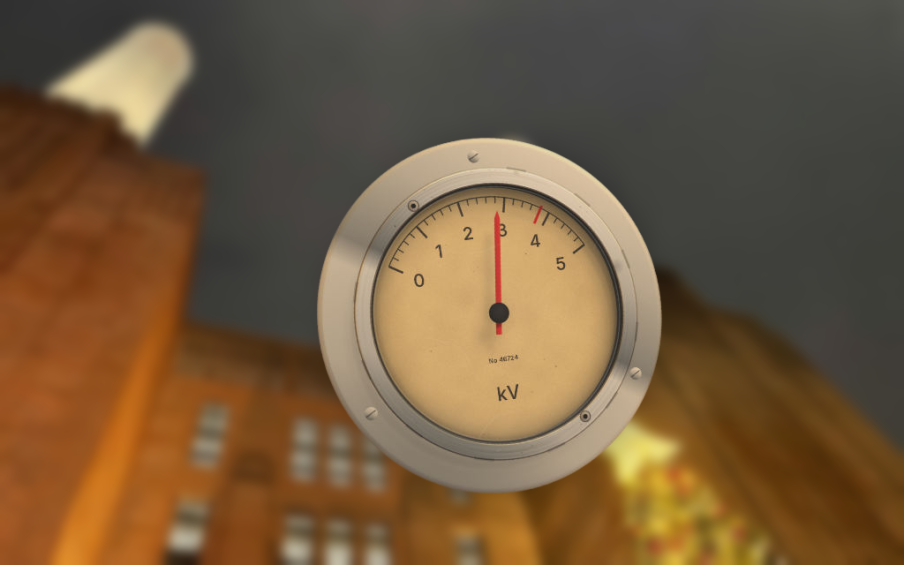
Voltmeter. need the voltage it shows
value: 2.8 kV
